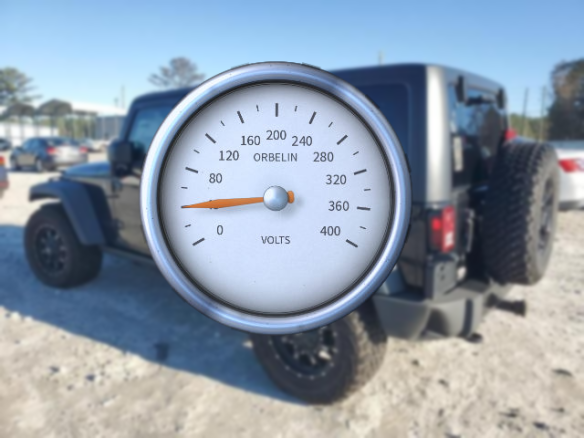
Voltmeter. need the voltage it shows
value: 40 V
